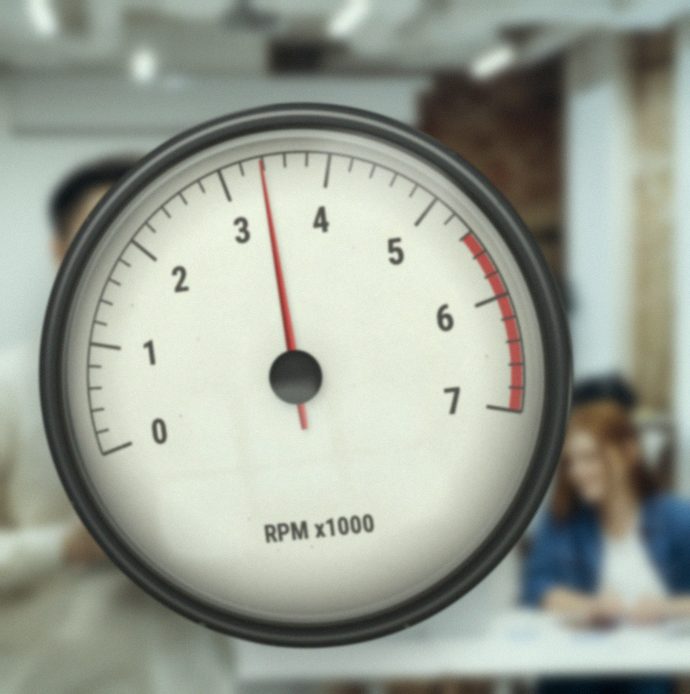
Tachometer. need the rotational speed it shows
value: 3400 rpm
